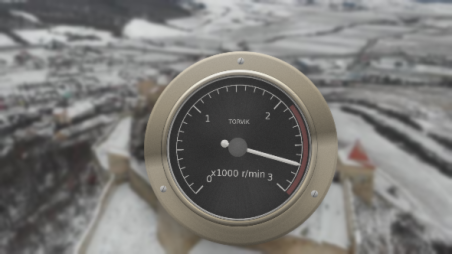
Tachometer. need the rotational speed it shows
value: 2700 rpm
